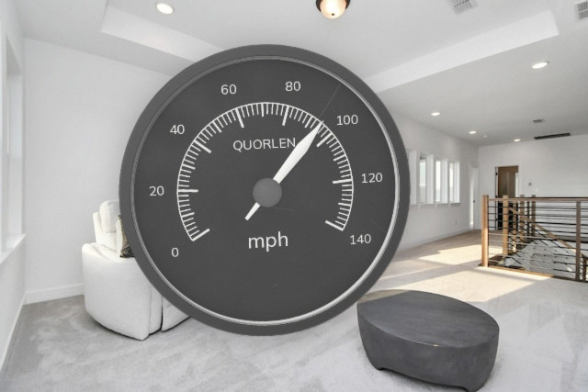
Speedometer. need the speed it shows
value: 94 mph
